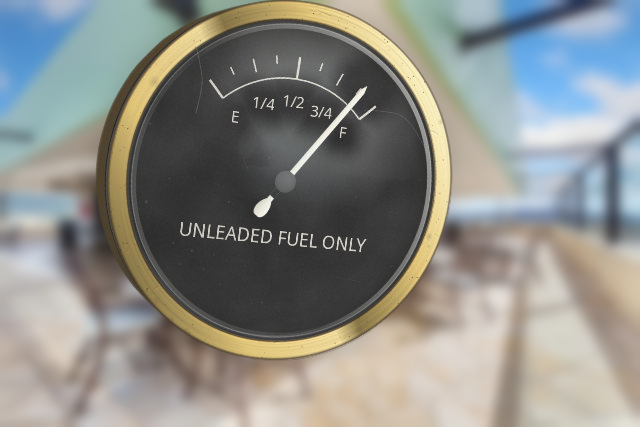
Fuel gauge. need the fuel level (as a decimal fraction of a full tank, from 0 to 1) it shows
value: 0.875
